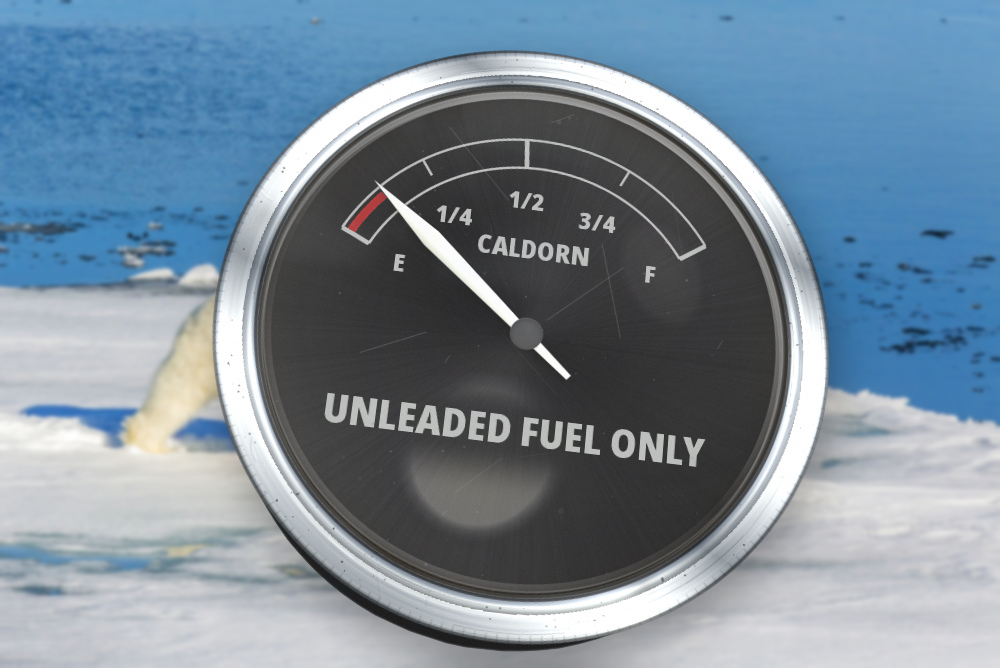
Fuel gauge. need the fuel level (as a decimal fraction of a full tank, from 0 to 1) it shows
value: 0.125
